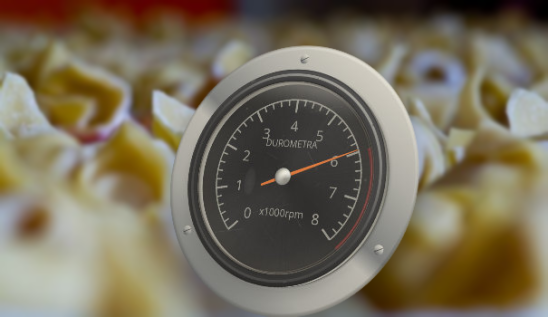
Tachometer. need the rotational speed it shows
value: 6000 rpm
